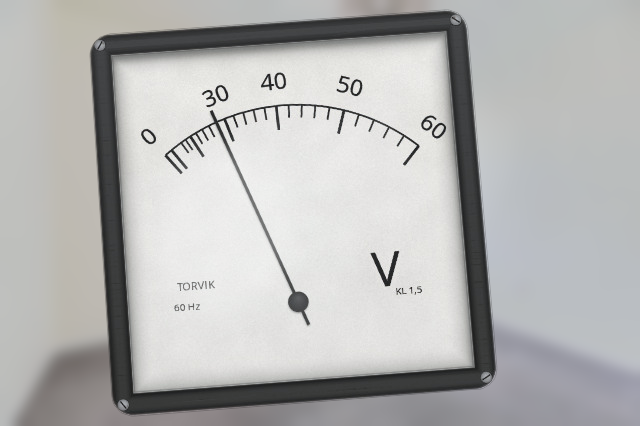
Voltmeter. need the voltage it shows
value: 28 V
